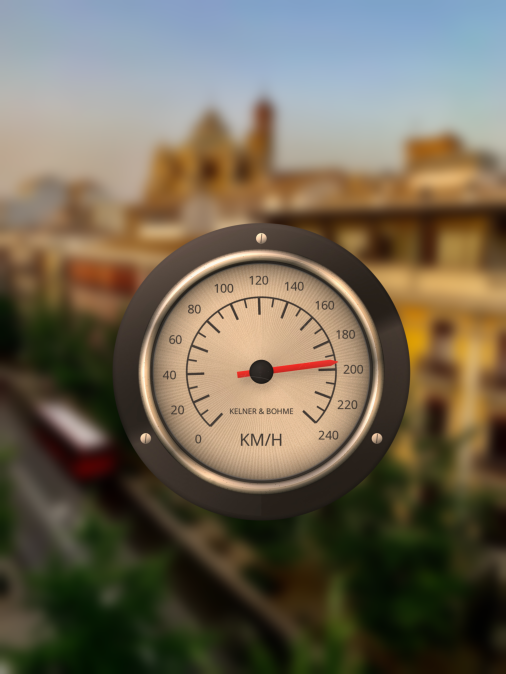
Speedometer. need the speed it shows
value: 195 km/h
